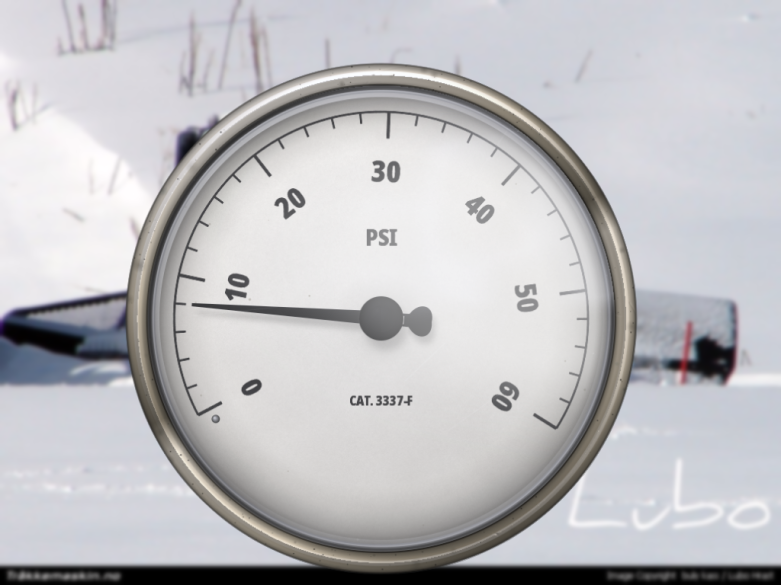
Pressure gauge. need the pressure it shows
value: 8 psi
